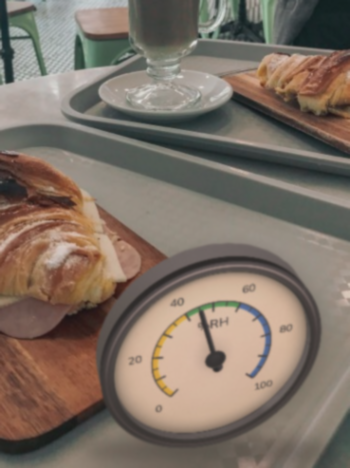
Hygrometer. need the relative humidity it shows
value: 45 %
